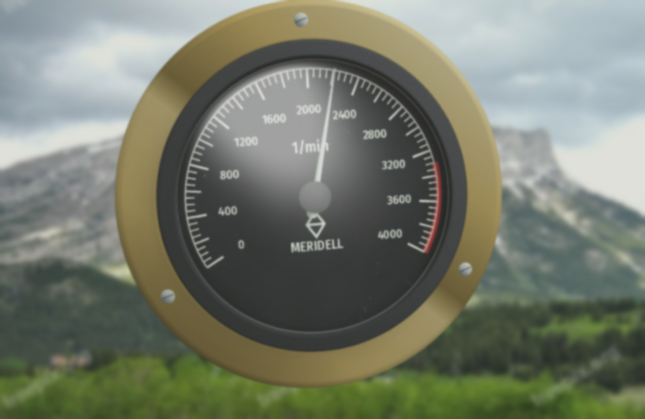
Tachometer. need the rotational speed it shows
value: 2200 rpm
